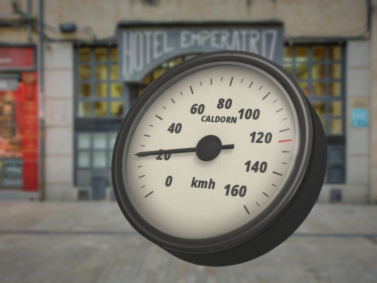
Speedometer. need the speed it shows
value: 20 km/h
